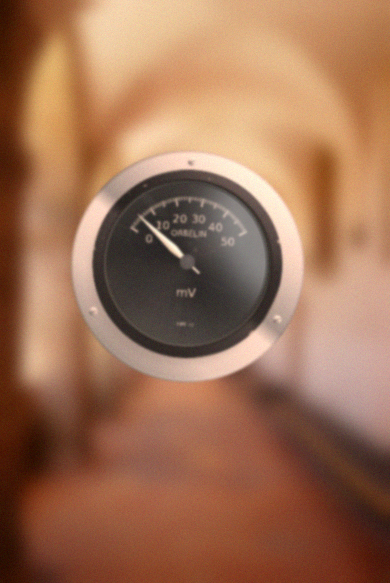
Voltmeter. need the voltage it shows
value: 5 mV
